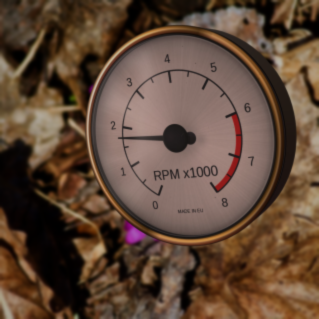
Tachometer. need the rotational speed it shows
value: 1750 rpm
